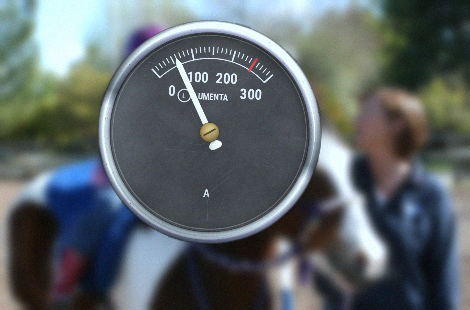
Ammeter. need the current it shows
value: 60 A
